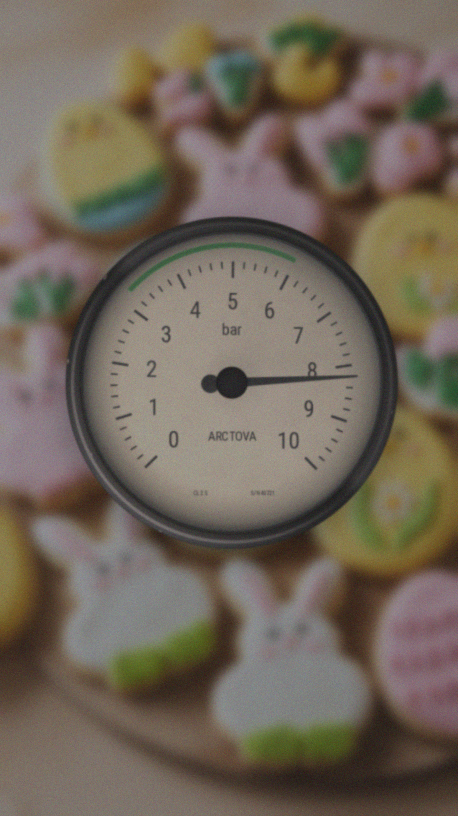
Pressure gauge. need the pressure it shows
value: 8.2 bar
